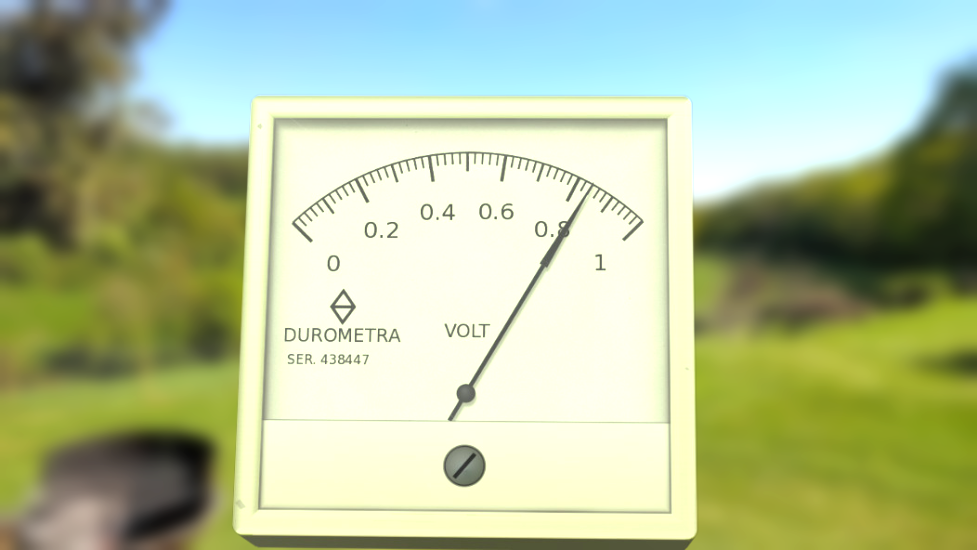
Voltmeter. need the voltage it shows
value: 0.84 V
